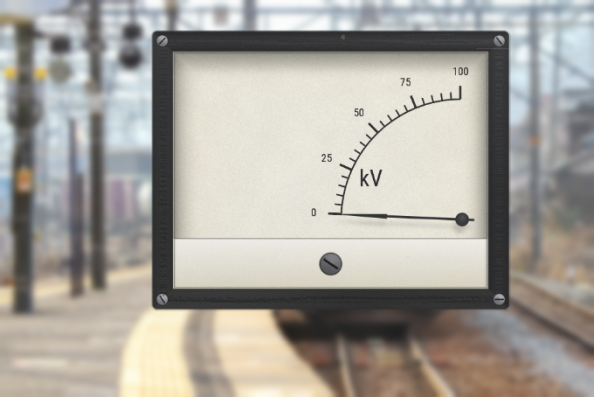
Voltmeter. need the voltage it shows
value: 0 kV
